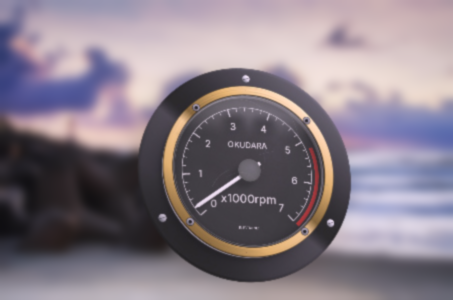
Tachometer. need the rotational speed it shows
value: 200 rpm
